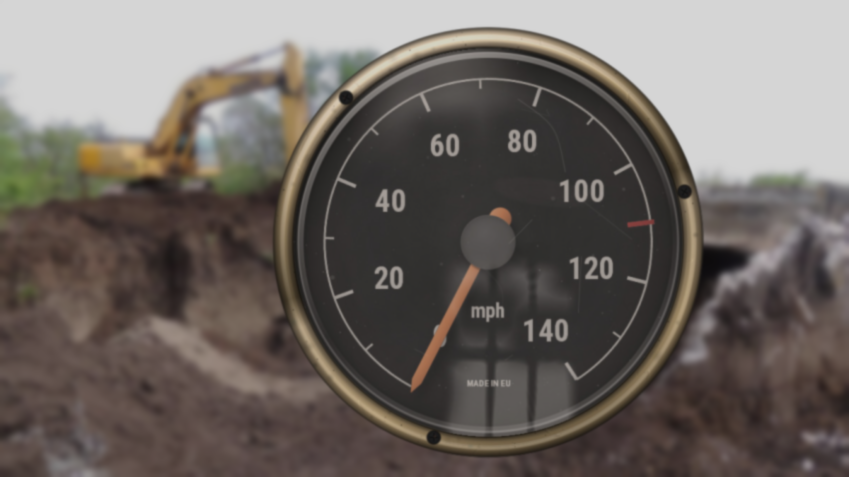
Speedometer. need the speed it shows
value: 0 mph
